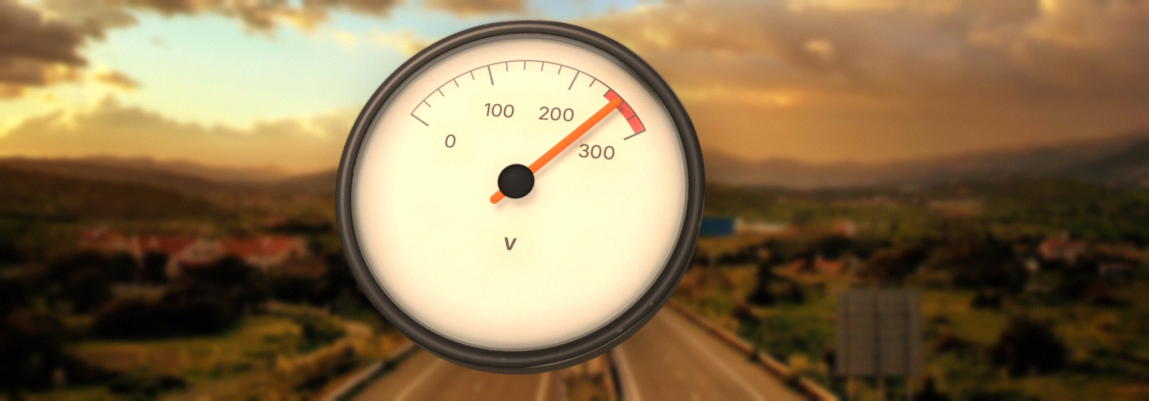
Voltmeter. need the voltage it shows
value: 260 V
